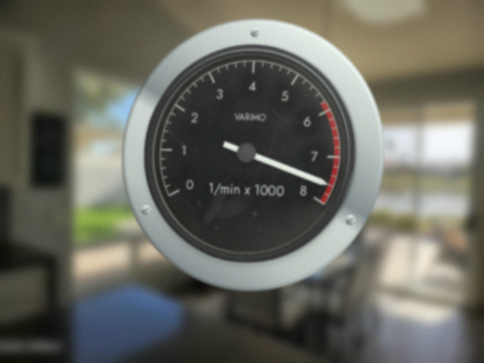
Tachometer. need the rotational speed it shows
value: 7600 rpm
